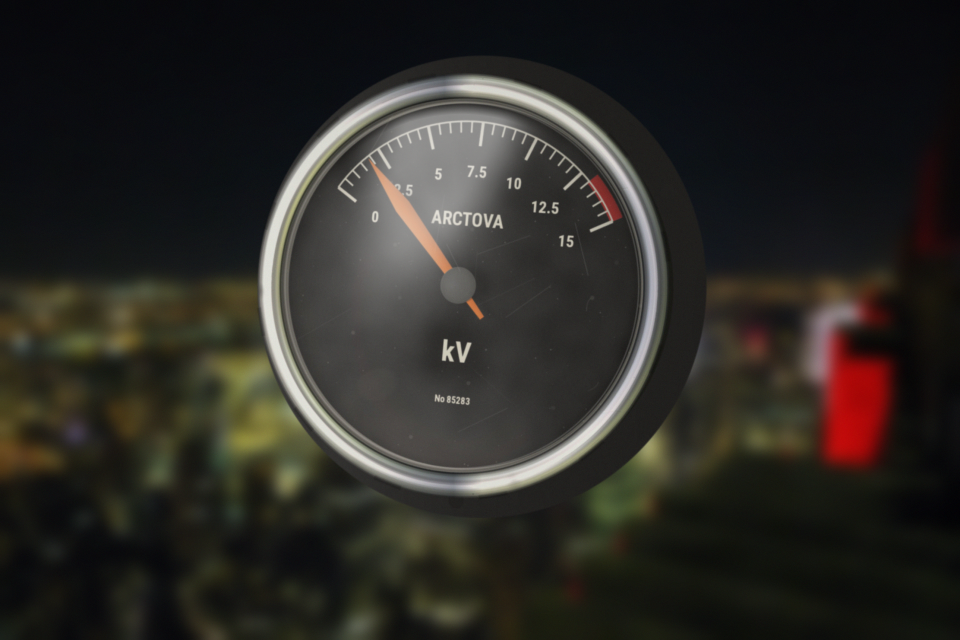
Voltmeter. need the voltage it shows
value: 2 kV
